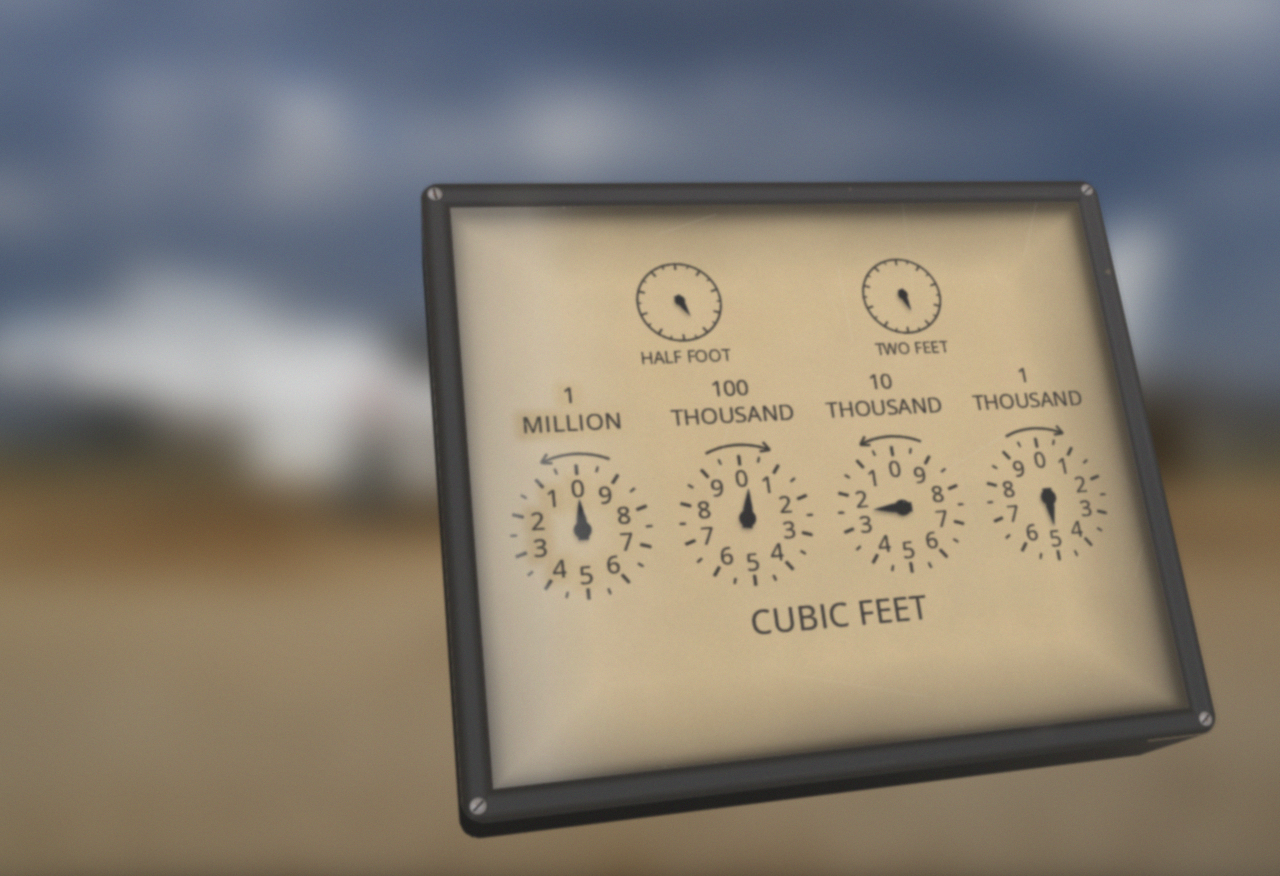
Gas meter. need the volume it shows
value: 2500 ft³
